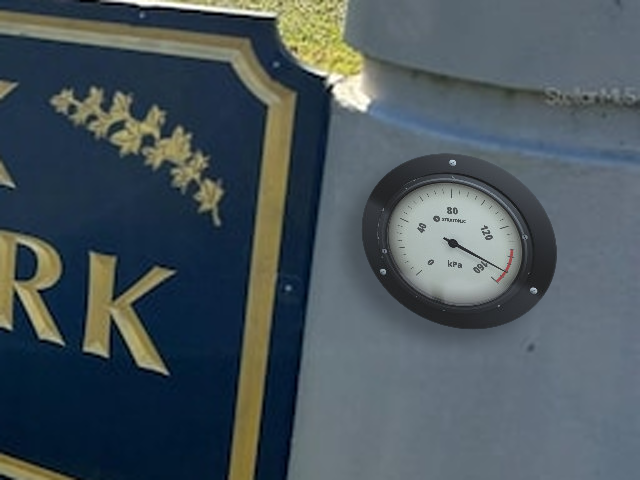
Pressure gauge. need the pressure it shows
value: 150 kPa
